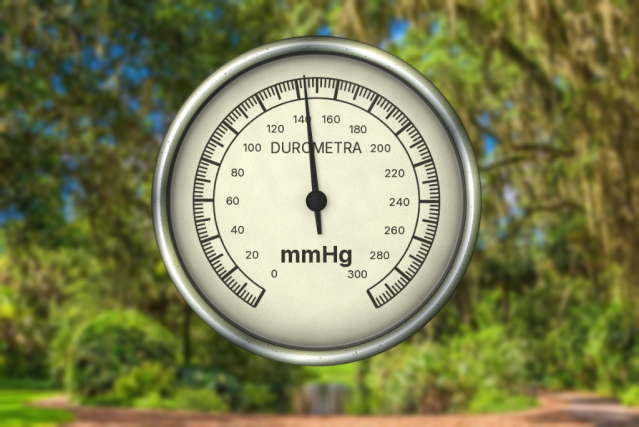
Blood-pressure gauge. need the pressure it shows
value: 144 mmHg
